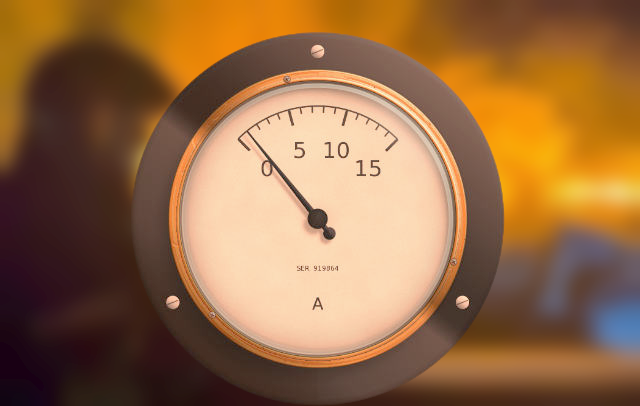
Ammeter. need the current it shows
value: 1 A
